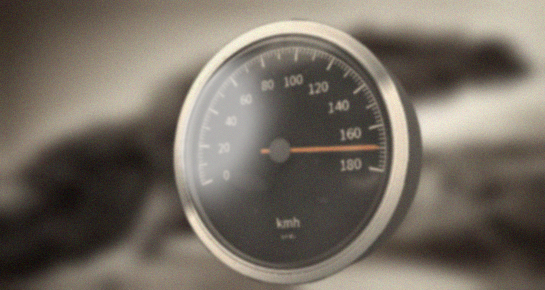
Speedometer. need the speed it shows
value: 170 km/h
